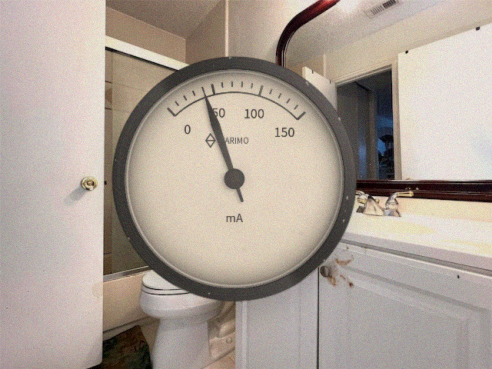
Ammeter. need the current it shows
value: 40 mA
